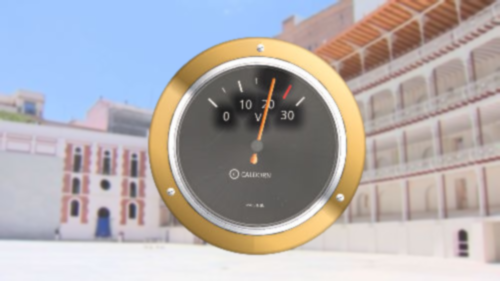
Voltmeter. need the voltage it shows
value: 20 V
